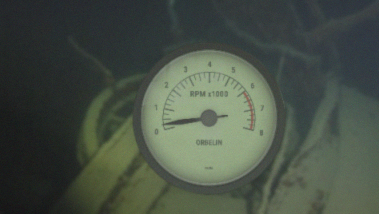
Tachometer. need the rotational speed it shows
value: 250 rpm
